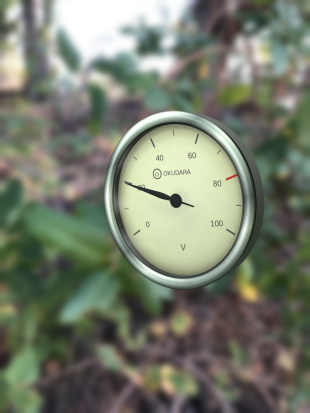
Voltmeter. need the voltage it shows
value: 20 V
